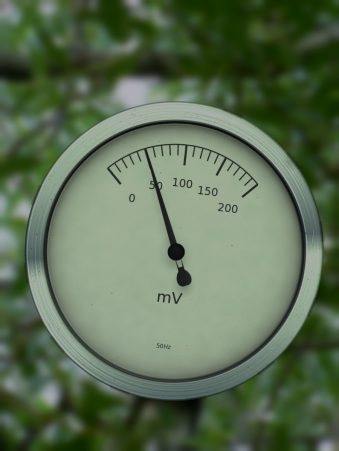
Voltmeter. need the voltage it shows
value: 50 mV
